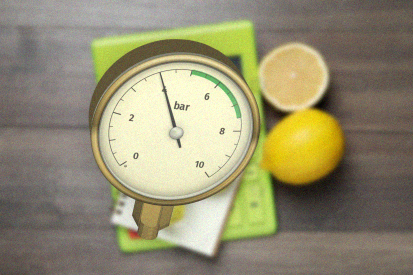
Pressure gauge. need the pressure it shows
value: 4 bar
